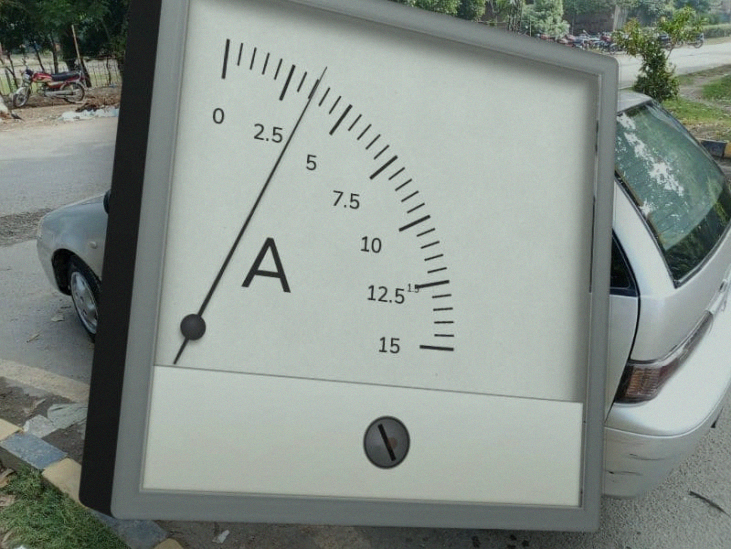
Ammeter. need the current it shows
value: 3.5 A
